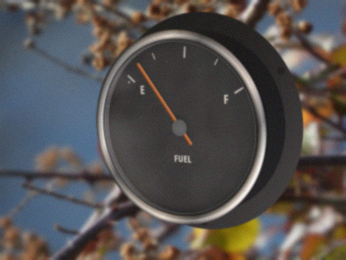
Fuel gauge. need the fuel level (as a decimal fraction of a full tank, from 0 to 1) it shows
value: 0.125
